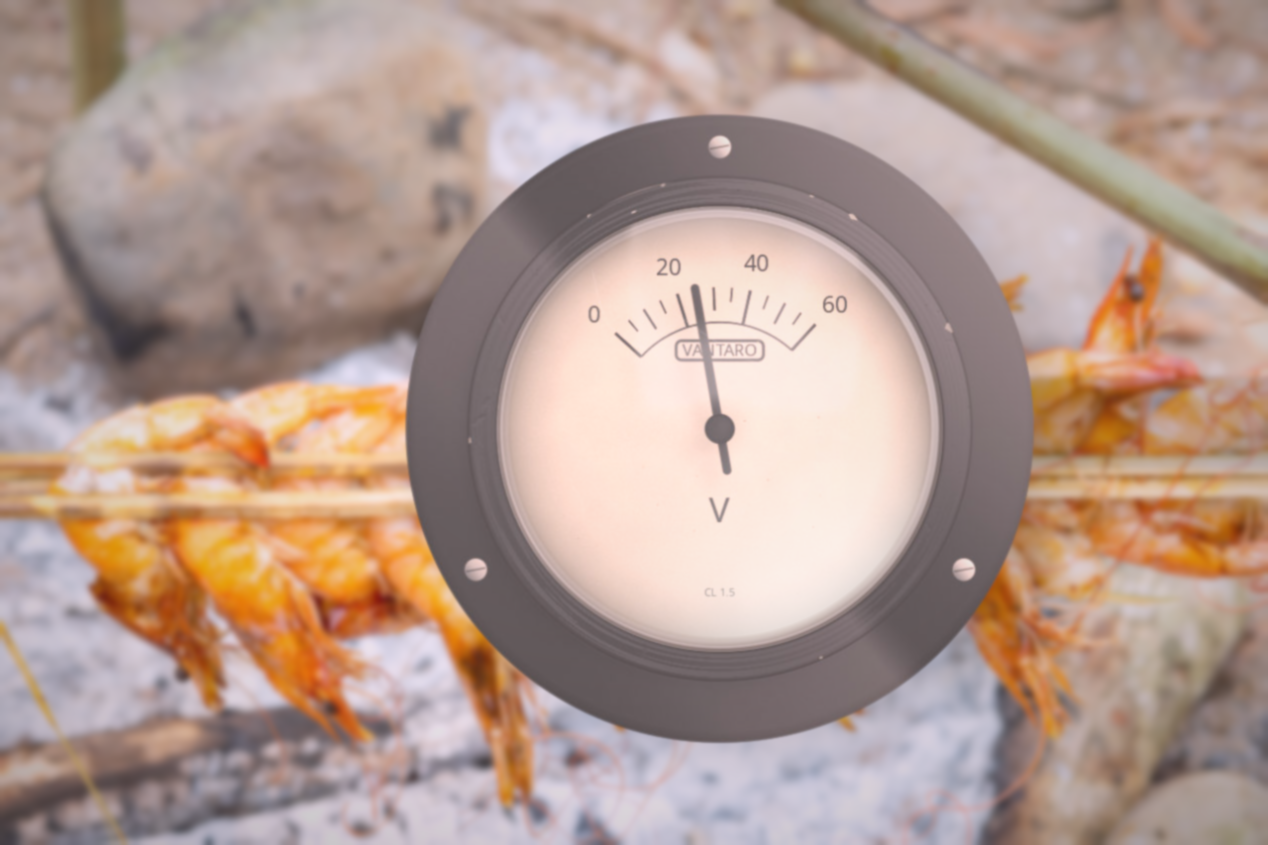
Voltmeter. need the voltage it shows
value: 25 V
